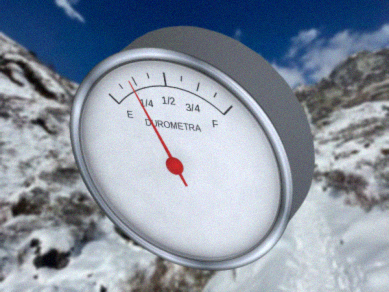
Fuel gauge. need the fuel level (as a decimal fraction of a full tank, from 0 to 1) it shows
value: 0.25
